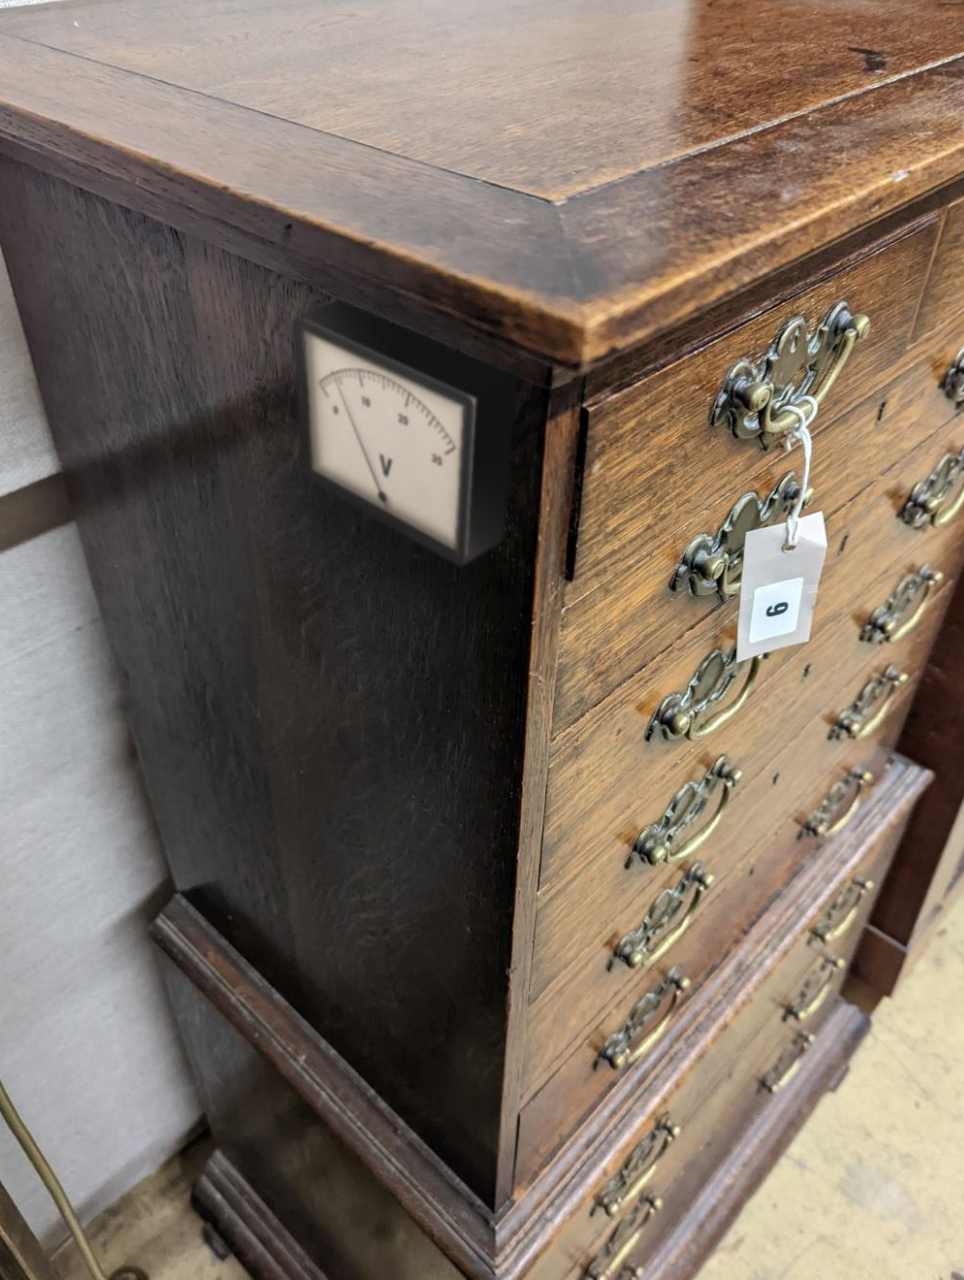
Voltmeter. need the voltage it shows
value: 5 V
